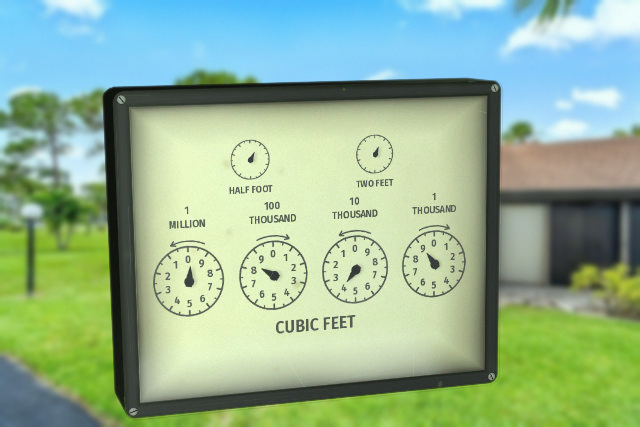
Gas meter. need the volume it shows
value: 983900 ft³
